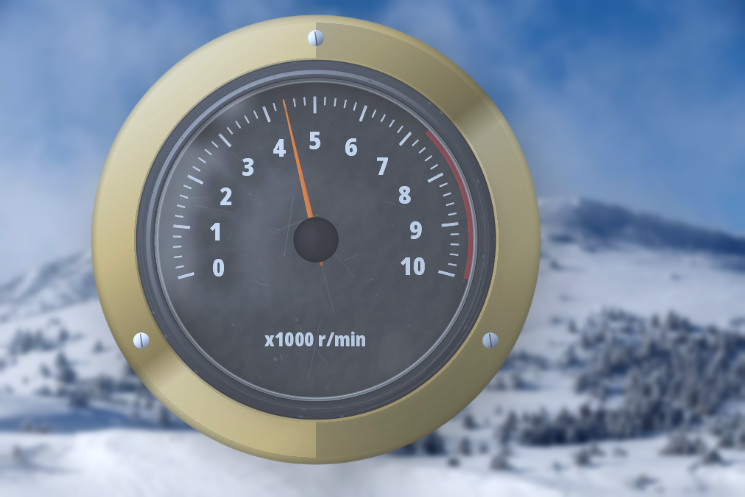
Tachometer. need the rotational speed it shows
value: 4400 rpm
